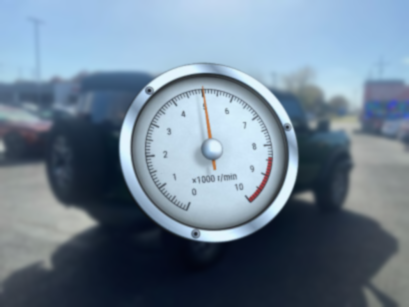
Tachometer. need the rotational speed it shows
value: 5000 rpm
